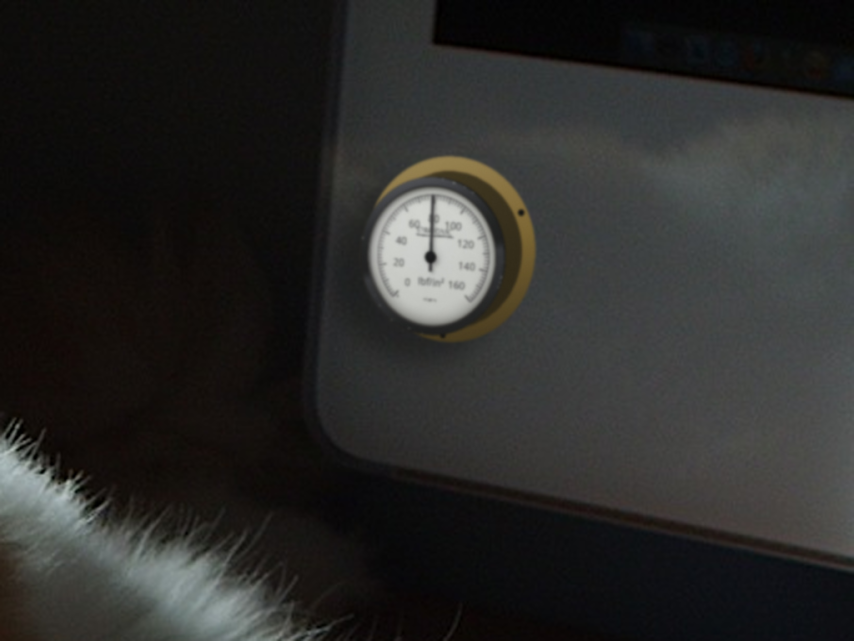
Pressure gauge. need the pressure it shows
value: 80 psi
